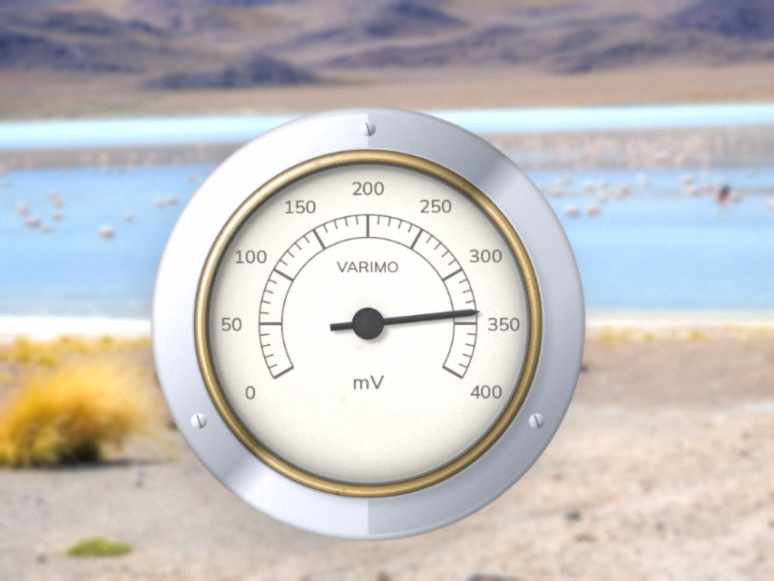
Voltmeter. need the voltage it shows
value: 340 mV
